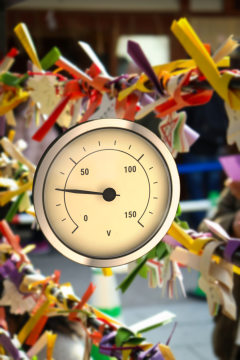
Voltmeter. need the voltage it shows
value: 30 V
